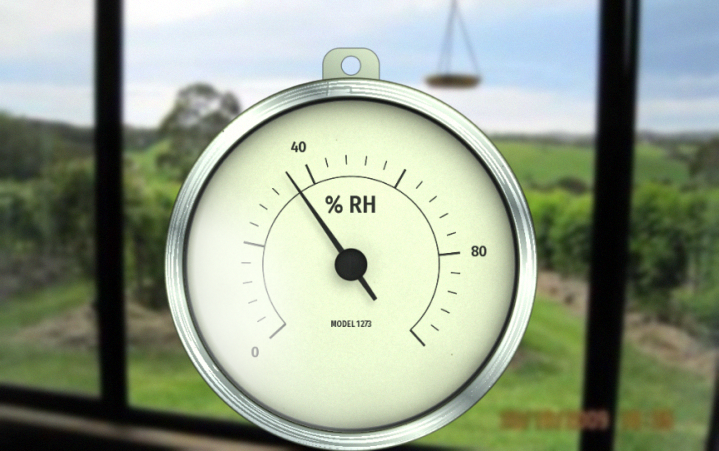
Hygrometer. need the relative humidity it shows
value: 36 %
